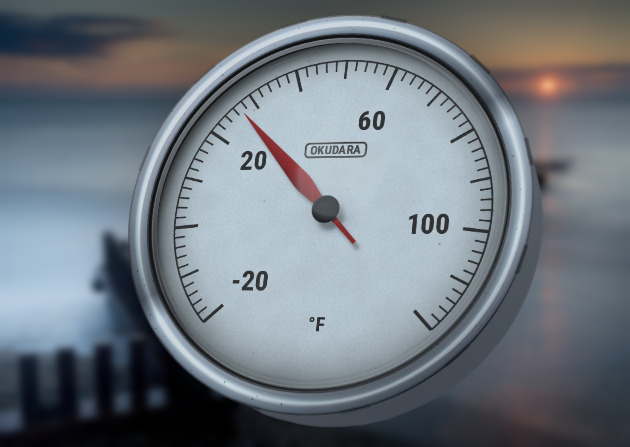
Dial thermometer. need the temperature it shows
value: 27 °F
